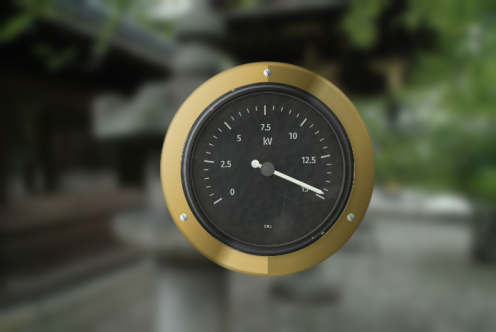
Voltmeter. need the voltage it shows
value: 14.75 kV
